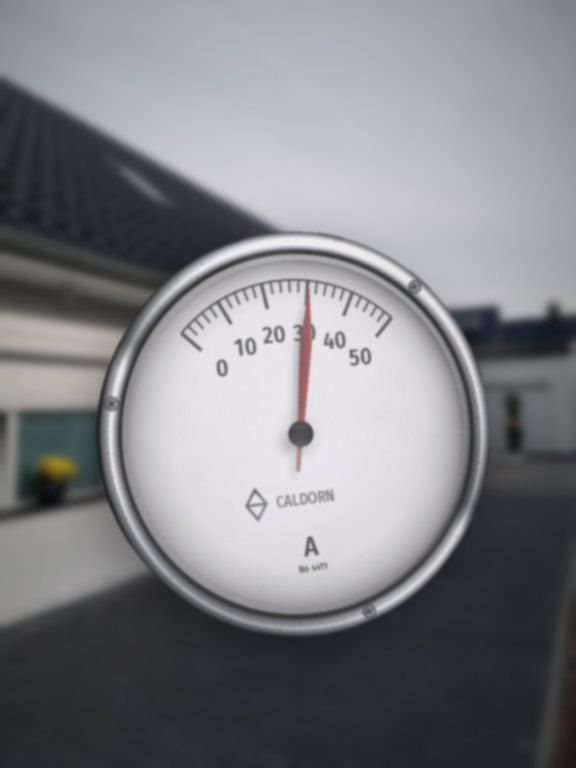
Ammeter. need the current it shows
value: 30 A
